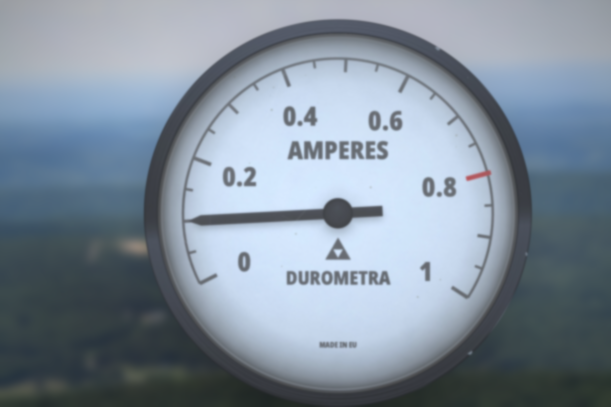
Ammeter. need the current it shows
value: 0.1 A
